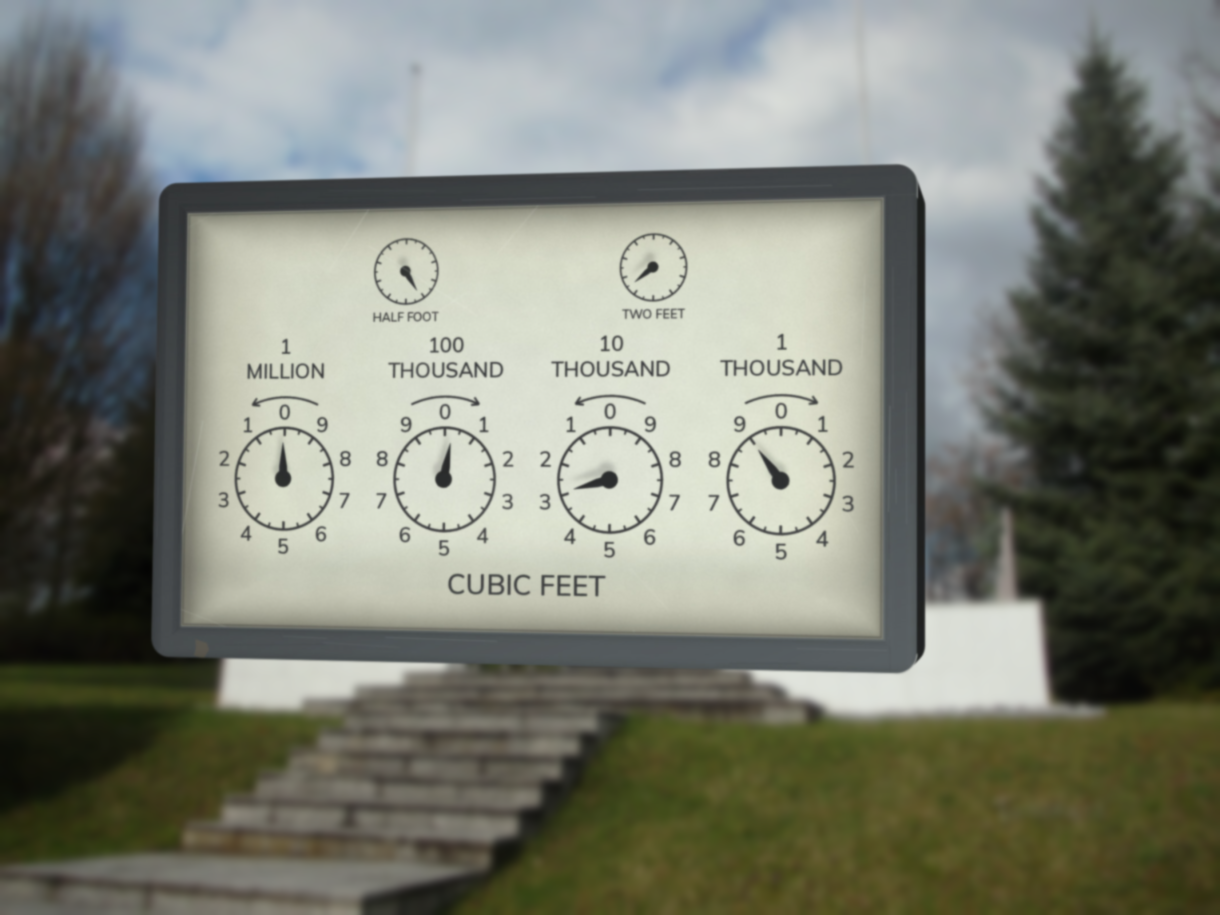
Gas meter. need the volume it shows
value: 2900 ft³
